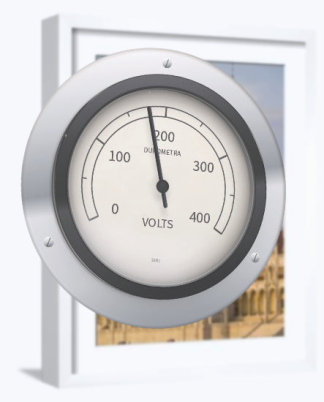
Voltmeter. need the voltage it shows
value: 175 V
